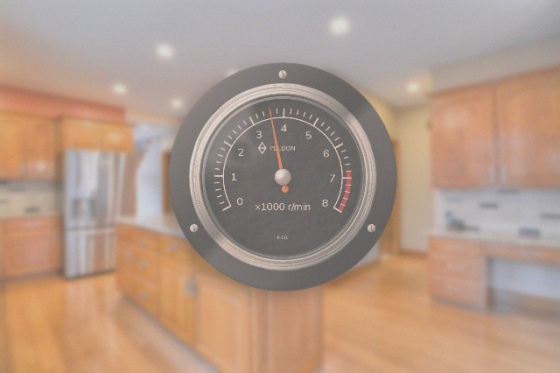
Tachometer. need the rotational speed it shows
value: 3600 rpm
